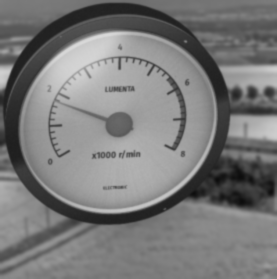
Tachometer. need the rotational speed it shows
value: 1800 rpm
